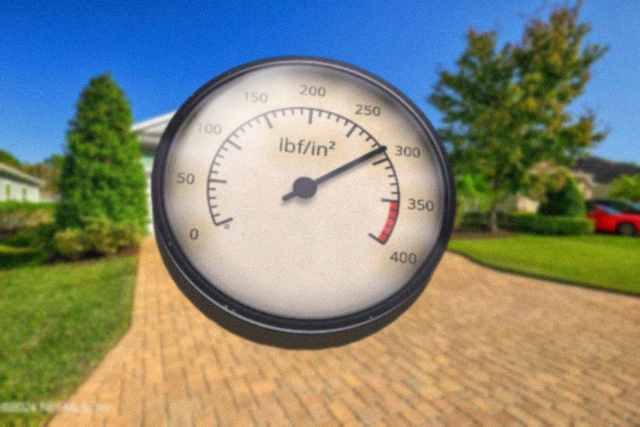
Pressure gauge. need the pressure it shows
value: 290 psi
